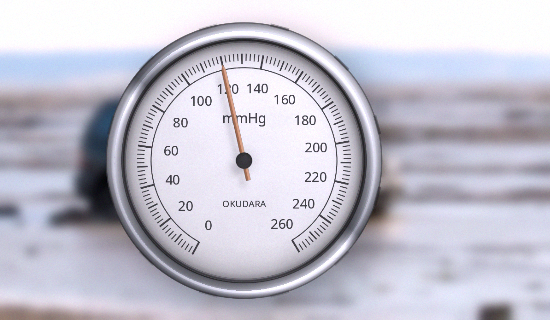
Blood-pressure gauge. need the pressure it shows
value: 120 mmHg
